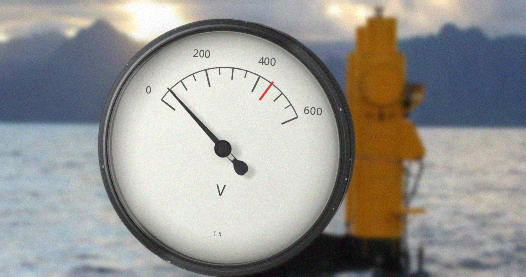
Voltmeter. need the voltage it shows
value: 50 V
